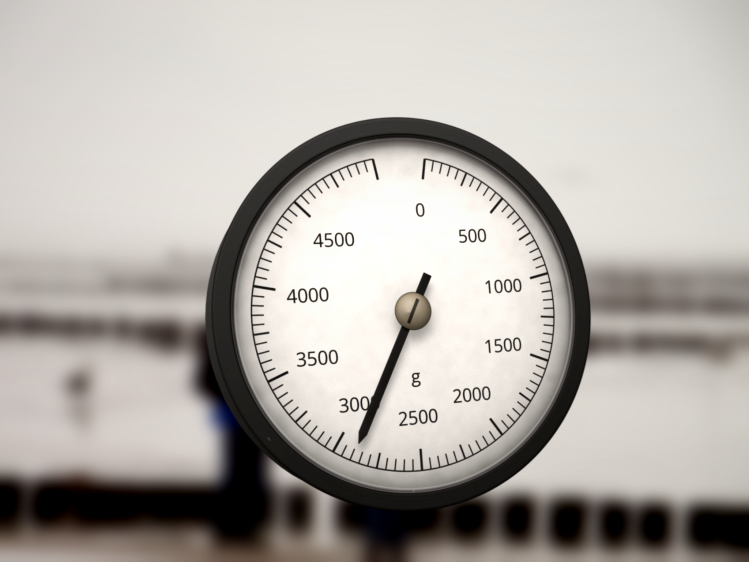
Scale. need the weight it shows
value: 2900 g
